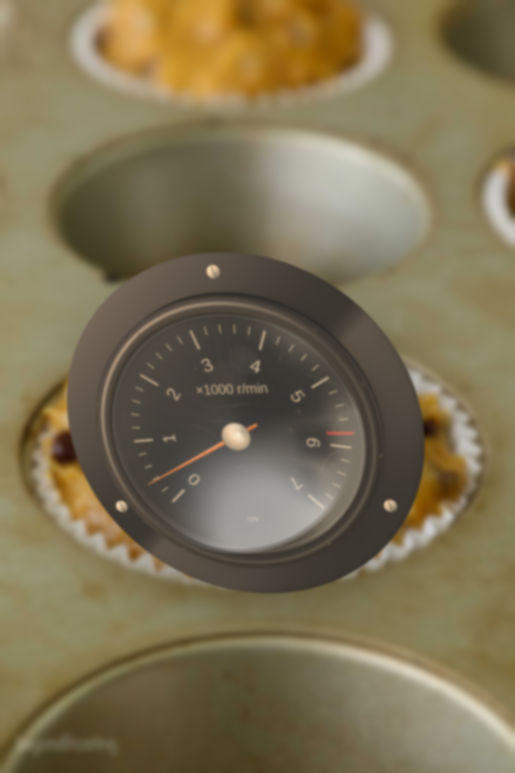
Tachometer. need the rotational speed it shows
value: 400 rpm
